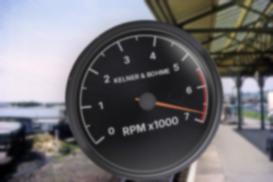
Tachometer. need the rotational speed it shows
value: 6750 rpm
